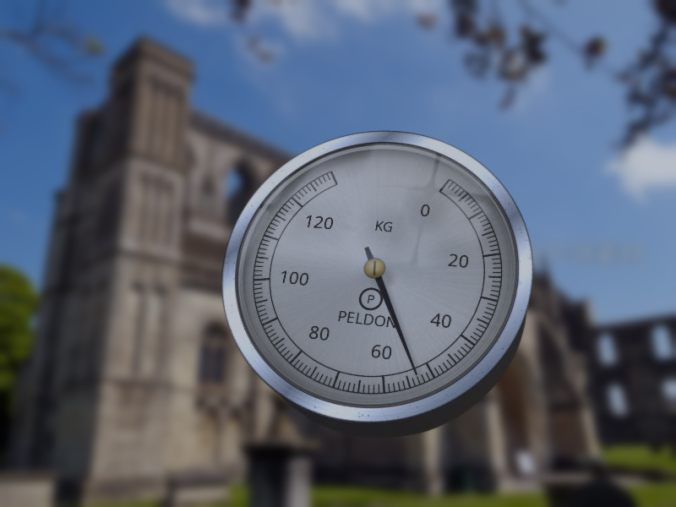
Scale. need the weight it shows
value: 53 kg
